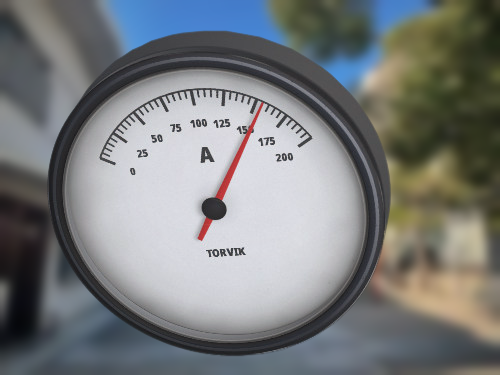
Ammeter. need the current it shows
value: 155 A
